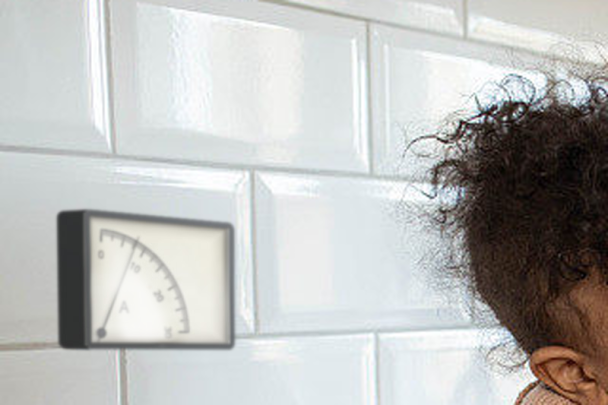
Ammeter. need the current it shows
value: 7.5 A
